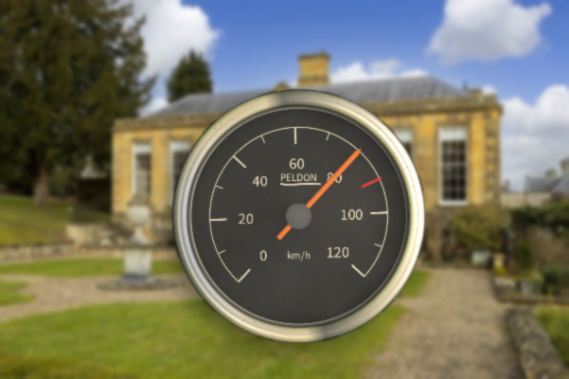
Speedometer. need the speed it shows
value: 80 km/h
